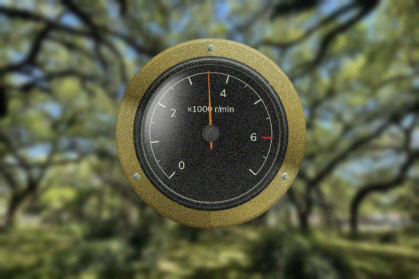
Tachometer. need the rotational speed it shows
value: 3500 rpm
